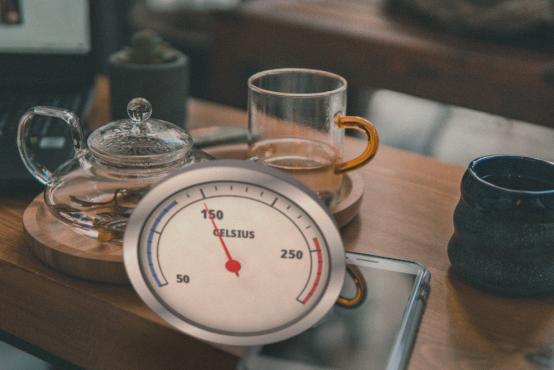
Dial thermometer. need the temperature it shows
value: 150 °C
